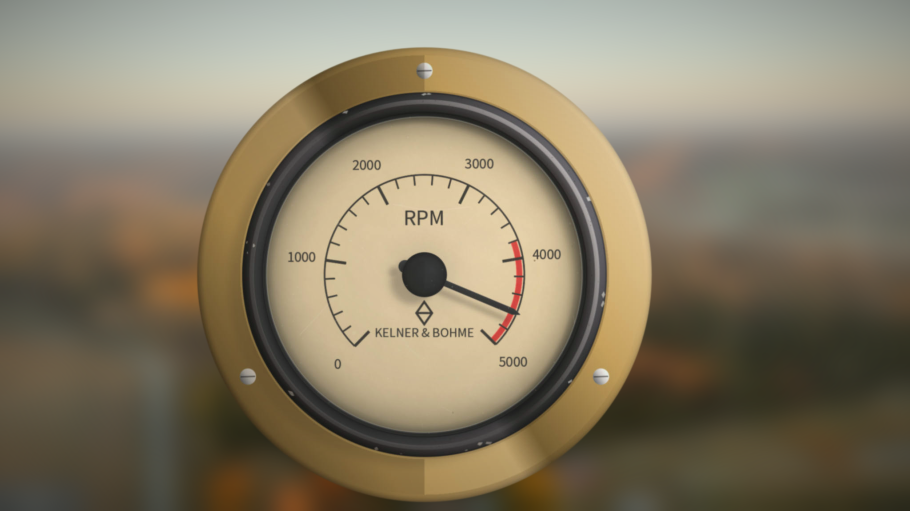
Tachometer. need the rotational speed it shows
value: 4600 rpm
